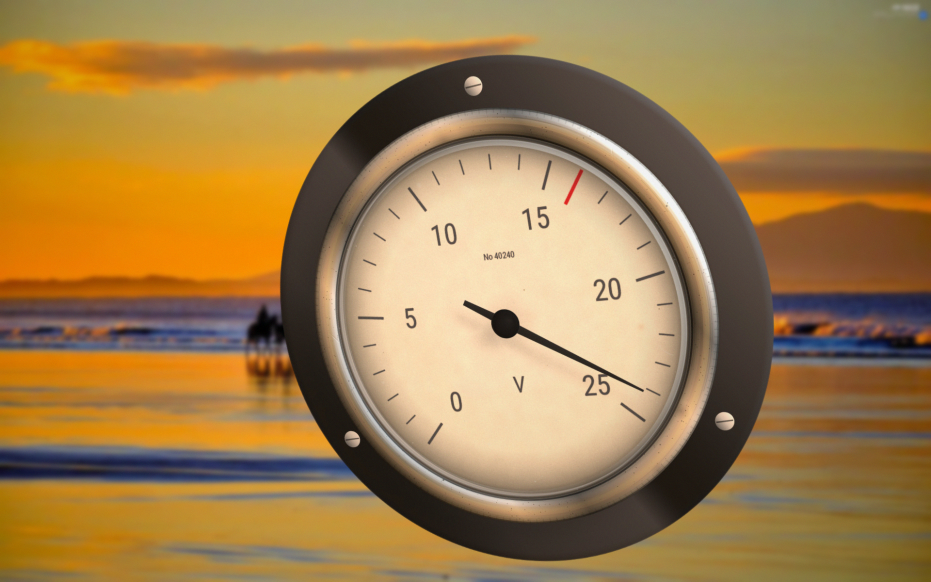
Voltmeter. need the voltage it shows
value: 24 V
